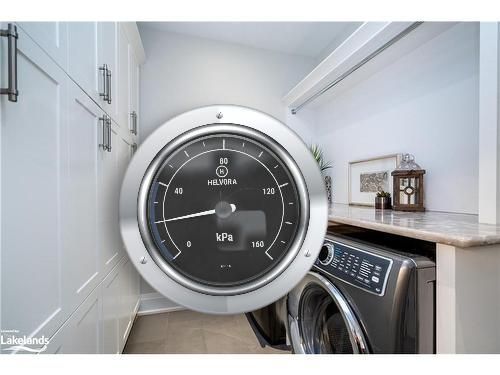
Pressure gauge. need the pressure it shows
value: 20 kPa
